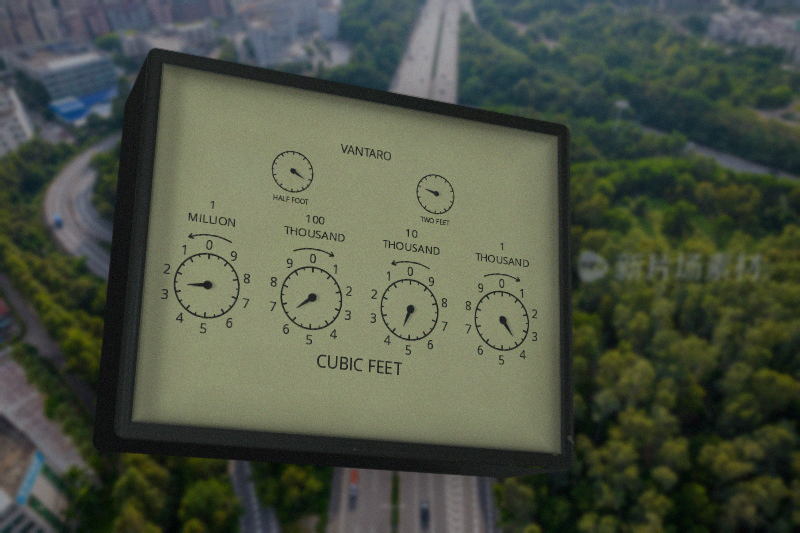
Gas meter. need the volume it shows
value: 264400 ft³
